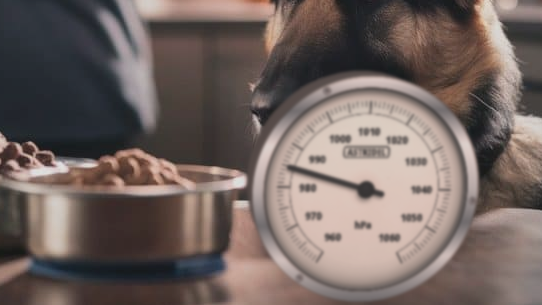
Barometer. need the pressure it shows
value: 985 hPa
